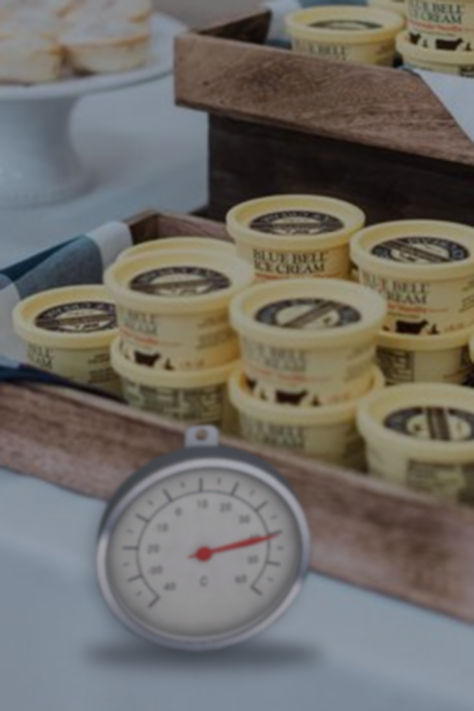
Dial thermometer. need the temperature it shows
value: 40 °C
